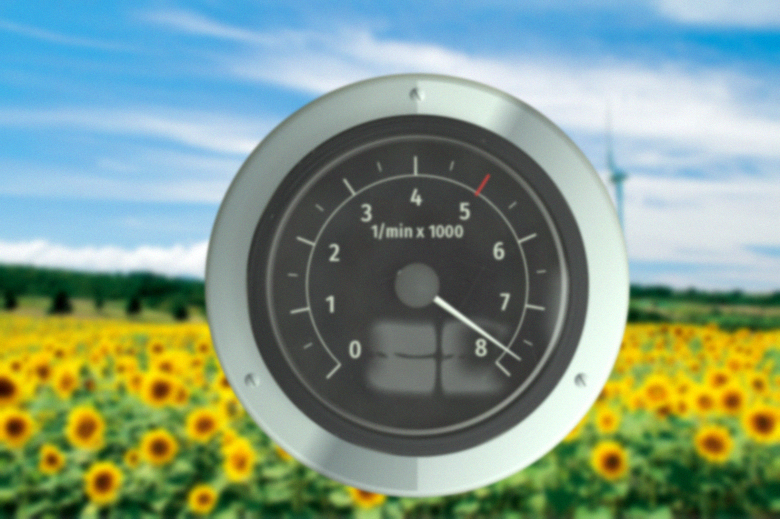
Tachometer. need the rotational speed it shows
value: 7750 rpm
